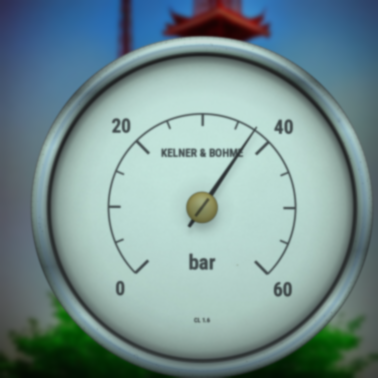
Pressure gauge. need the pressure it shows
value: 37.5 bar
